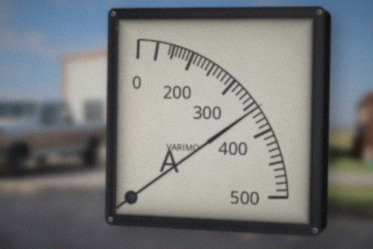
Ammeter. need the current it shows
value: 360 A
